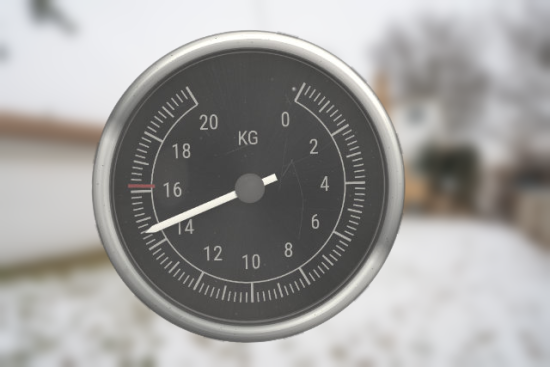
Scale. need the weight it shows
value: 14.6 kg
